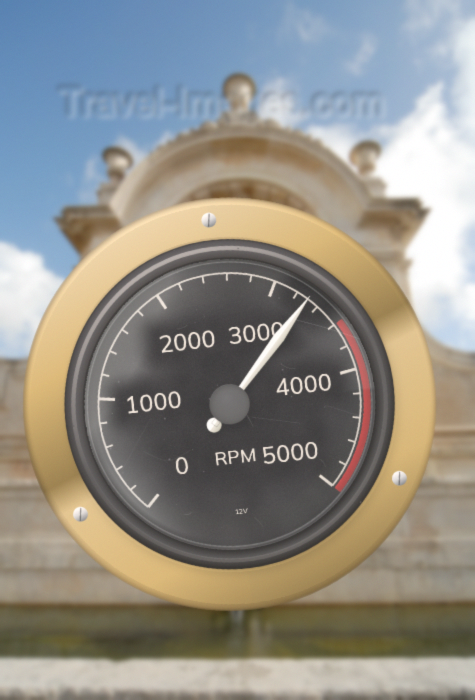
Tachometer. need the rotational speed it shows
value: 3300 rpm
